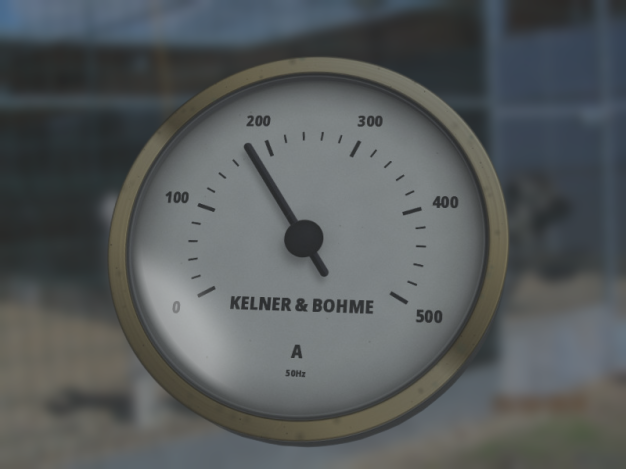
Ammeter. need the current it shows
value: 180 A
